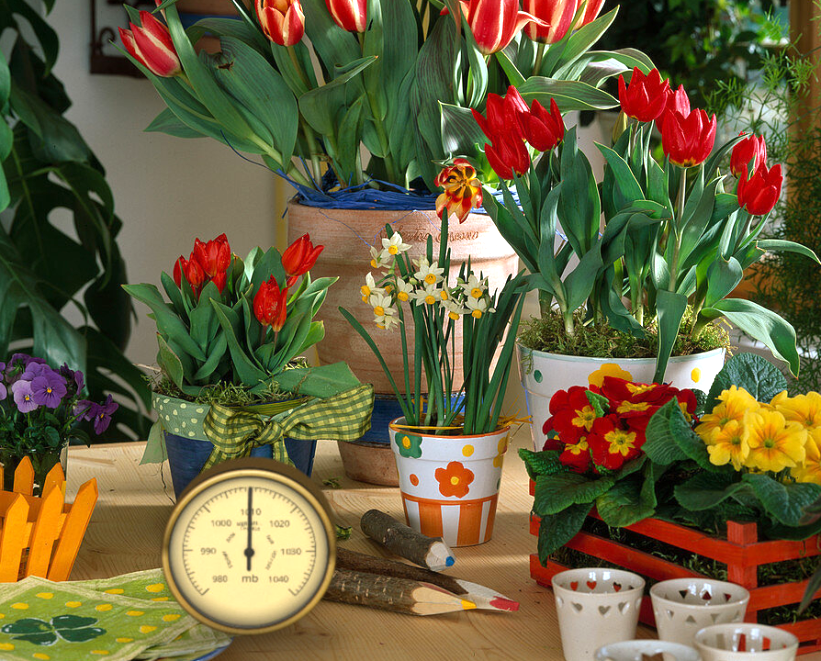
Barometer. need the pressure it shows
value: 1010 mbar
